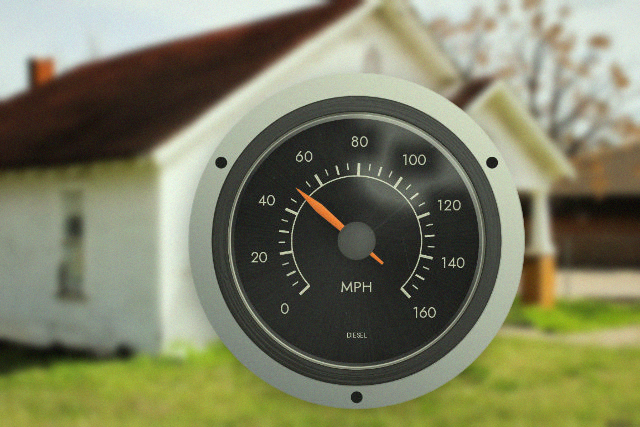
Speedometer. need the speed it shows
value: 50 mph
